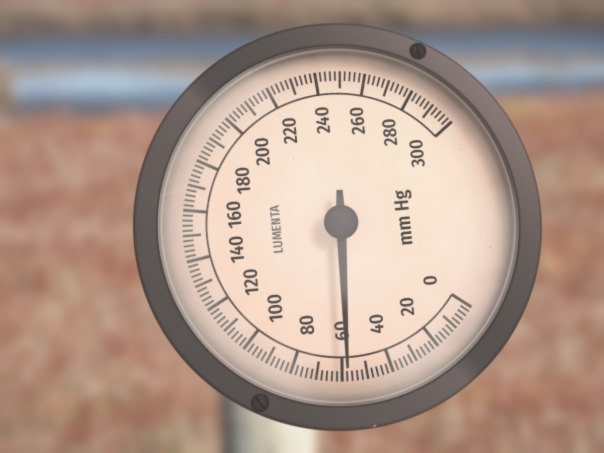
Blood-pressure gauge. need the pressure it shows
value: 58 mmHg
